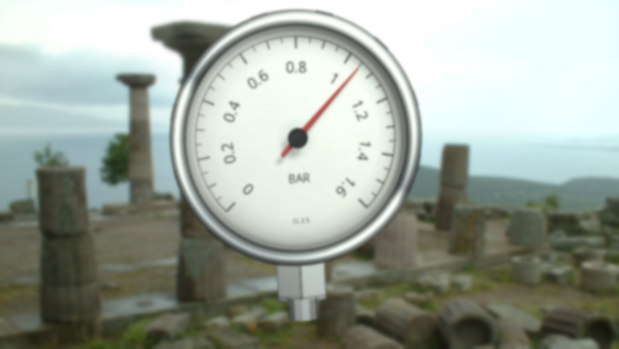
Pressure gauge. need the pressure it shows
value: 1.05 bar
